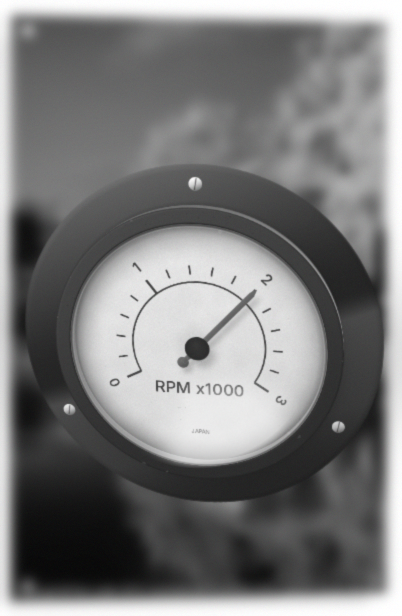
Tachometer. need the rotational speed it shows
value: 2000 rpm
